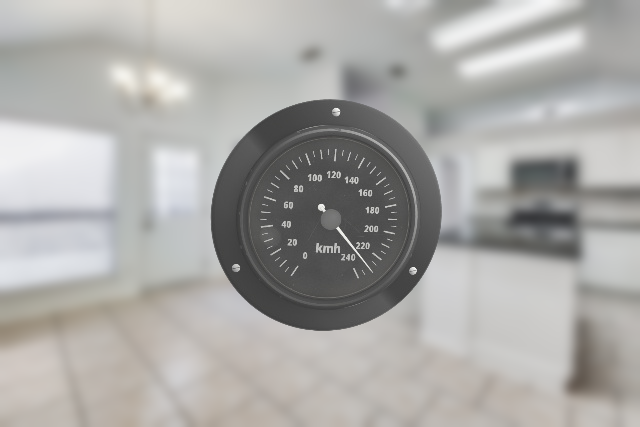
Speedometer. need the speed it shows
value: 230 km/h
